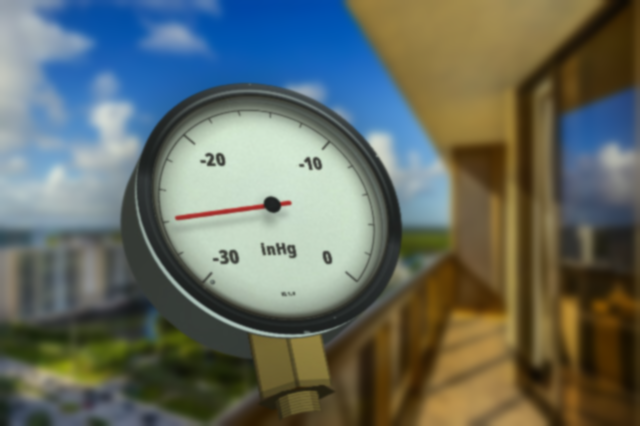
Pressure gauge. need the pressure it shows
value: -26 inHg
